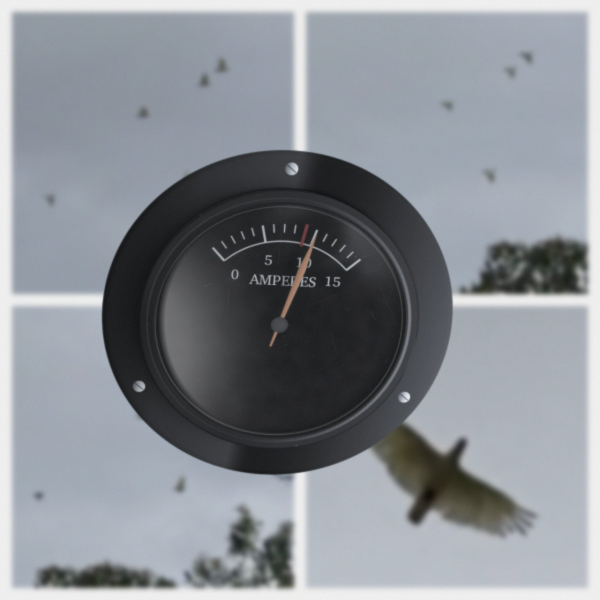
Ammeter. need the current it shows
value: 10 A
